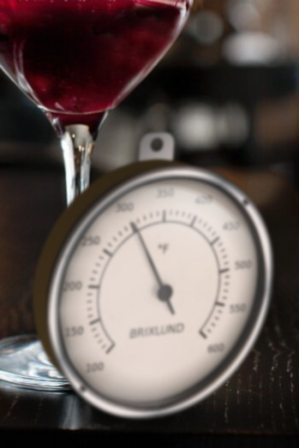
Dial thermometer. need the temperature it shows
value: 300 °F
